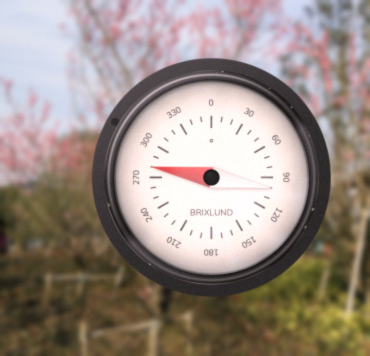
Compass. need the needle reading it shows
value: 280 °
